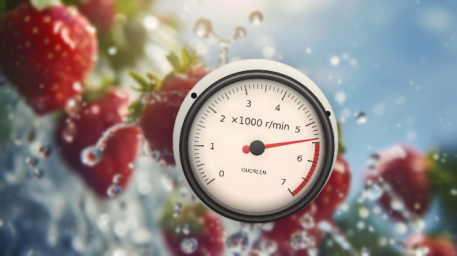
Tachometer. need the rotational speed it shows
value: 5400 rpm
